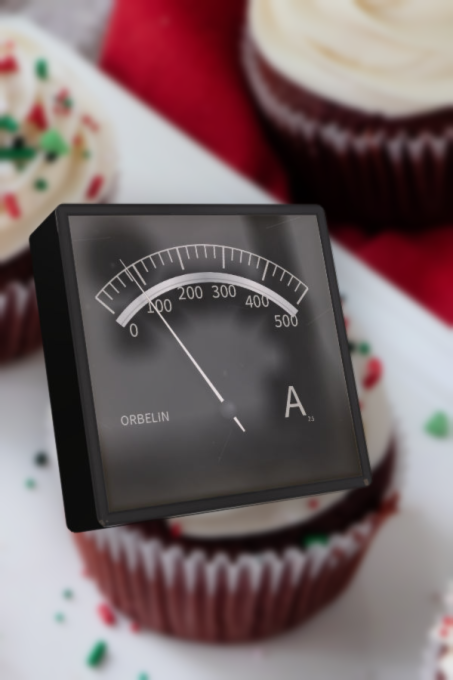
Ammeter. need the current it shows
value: 80 A
